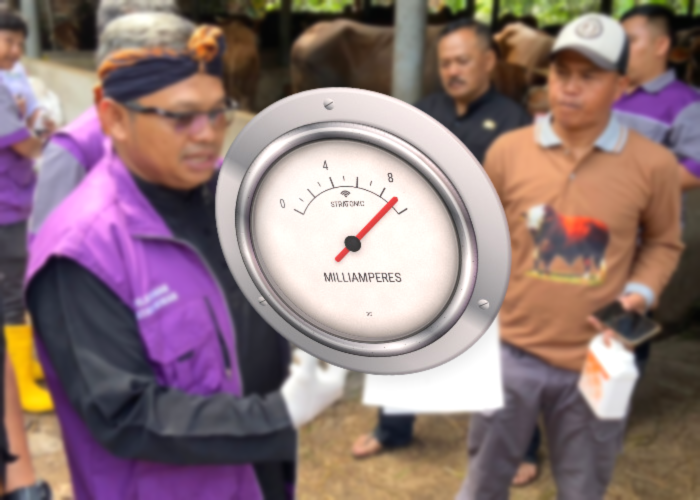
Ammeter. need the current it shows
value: 9 mA
